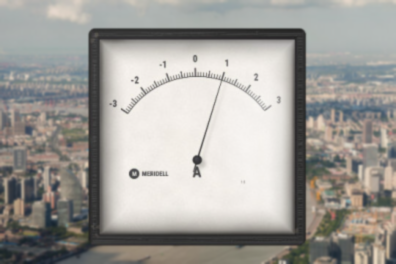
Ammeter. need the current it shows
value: 1 A
